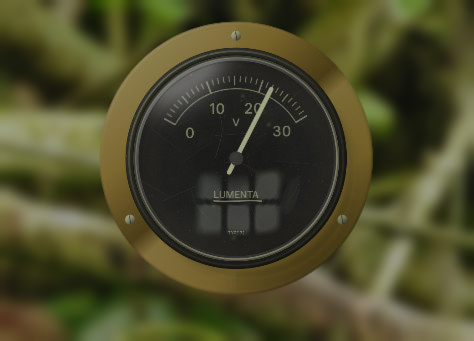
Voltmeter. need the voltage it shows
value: 22 V
